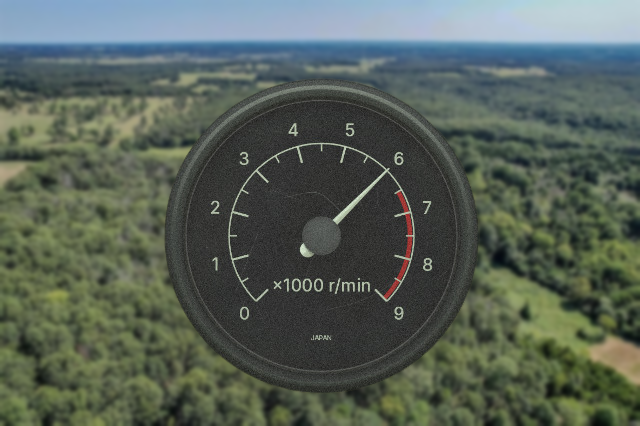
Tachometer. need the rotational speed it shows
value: 6000 rpm
